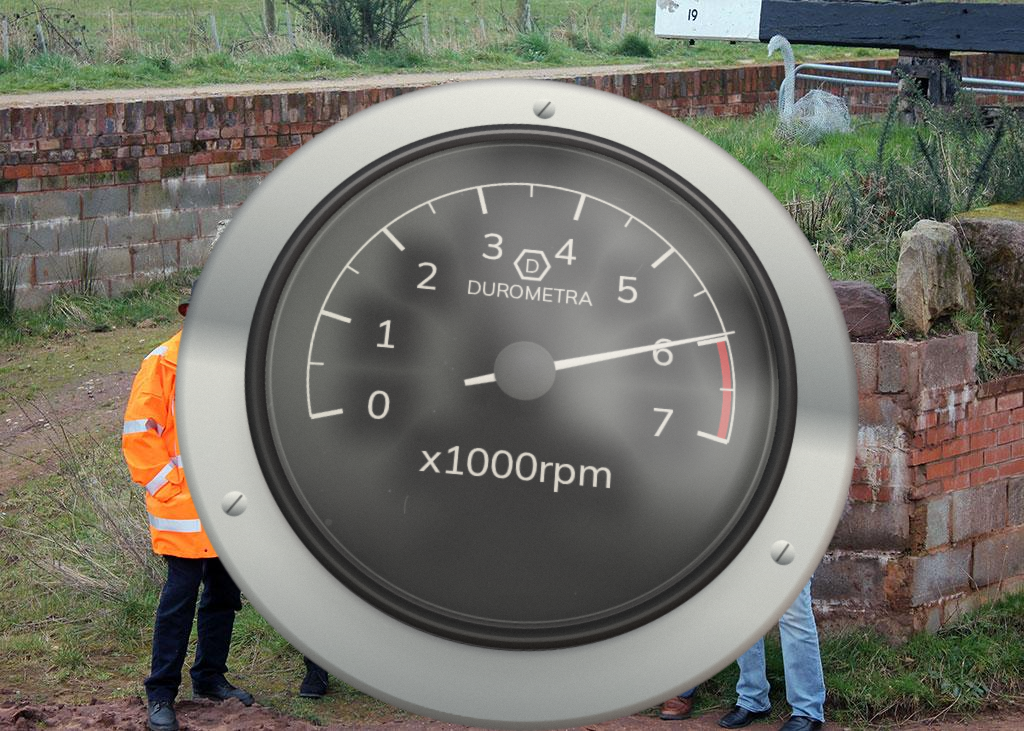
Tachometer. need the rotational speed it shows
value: 6000 rpm
